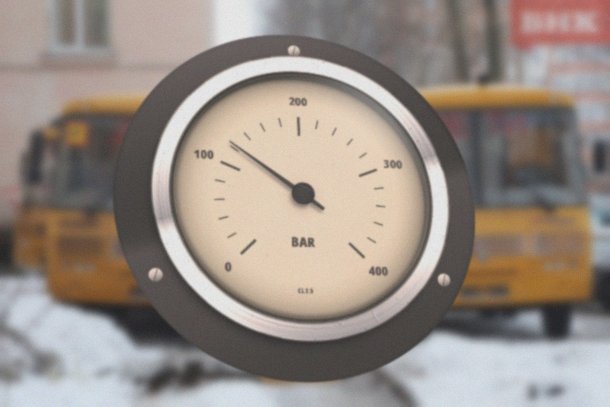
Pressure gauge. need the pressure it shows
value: 120 bar
